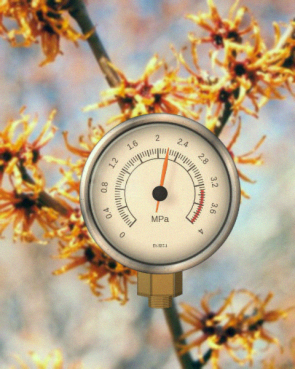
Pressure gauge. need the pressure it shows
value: 2.2 MPa
